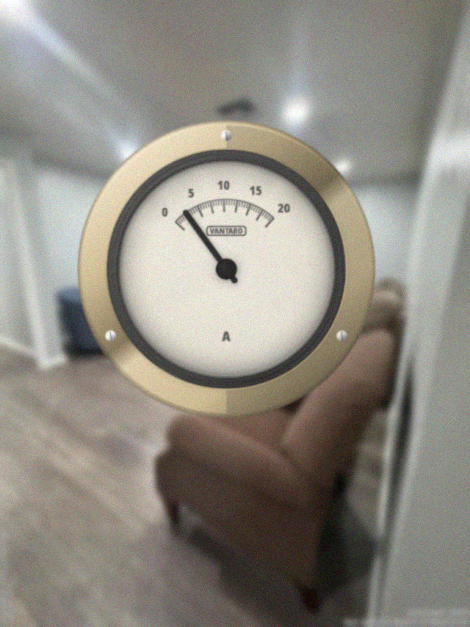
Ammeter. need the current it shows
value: 2.5 A
